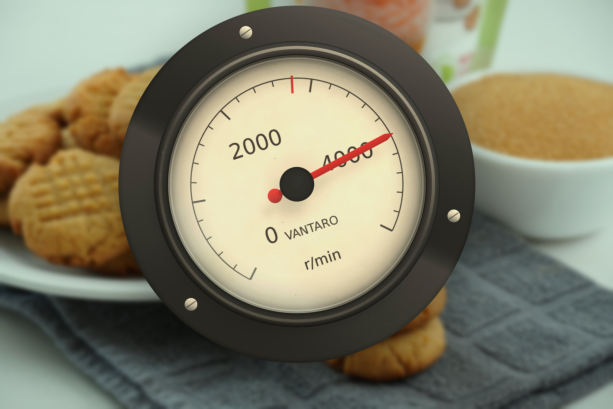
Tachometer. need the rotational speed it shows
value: 4000 rpm
